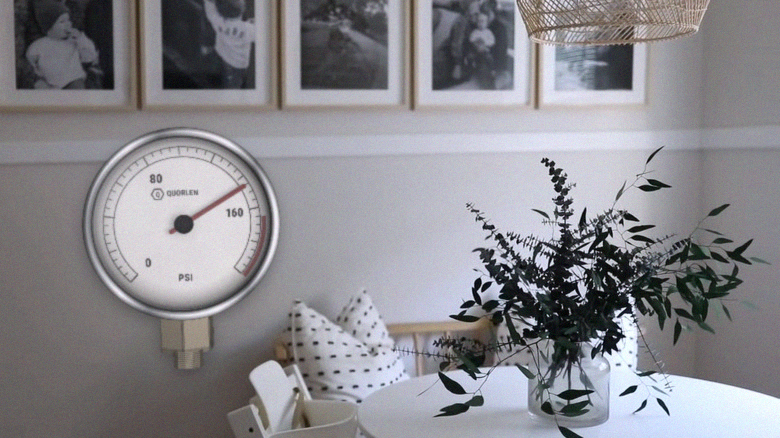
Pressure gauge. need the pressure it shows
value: 145 psi
